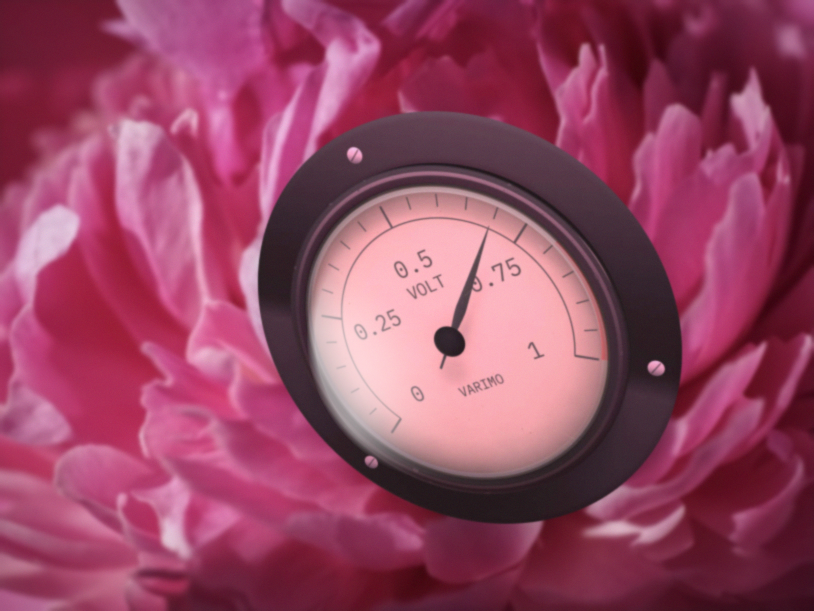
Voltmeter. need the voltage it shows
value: 0.7 V
